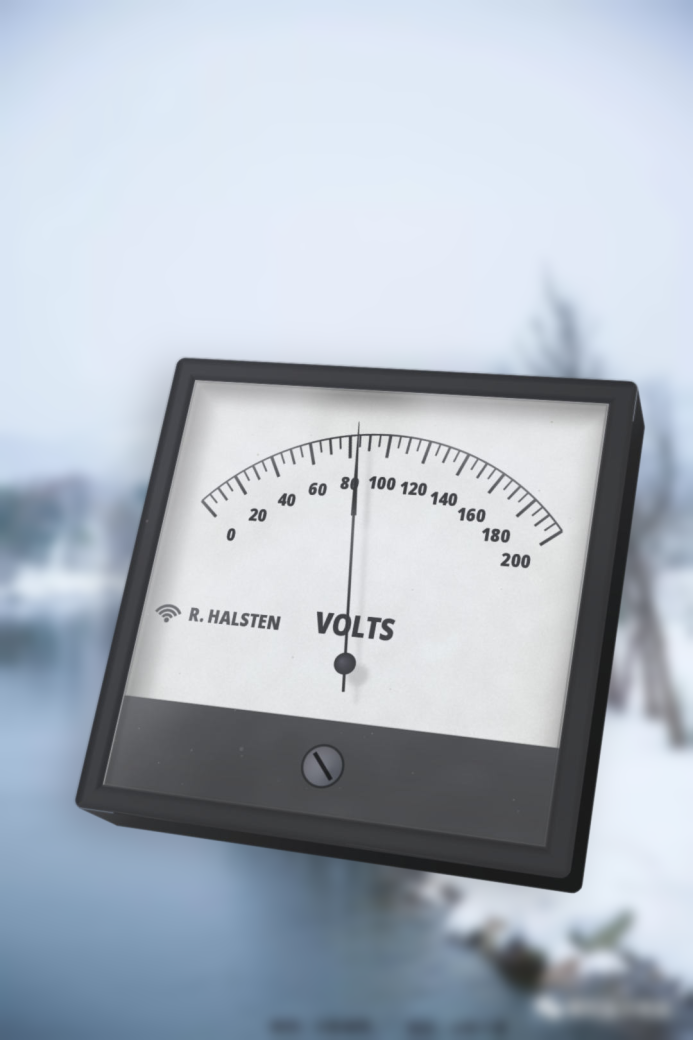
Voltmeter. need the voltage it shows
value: 85 V
